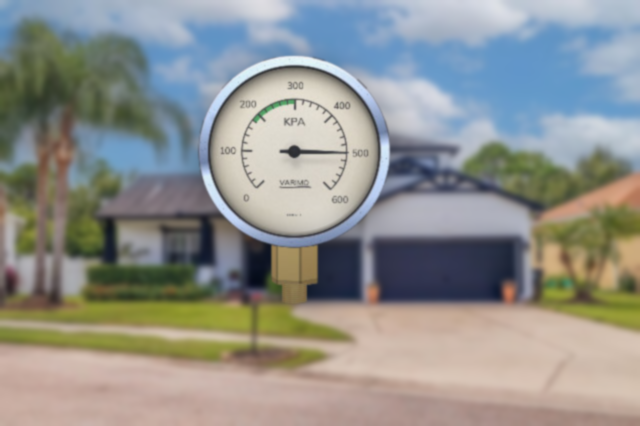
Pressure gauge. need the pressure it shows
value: 500 kPa
